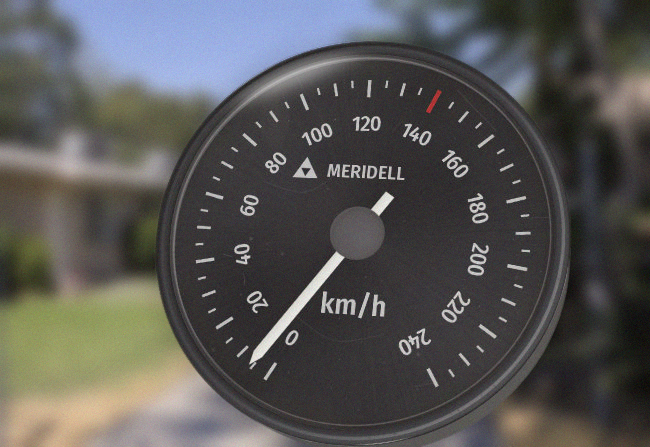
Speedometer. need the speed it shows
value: 5 km/h
